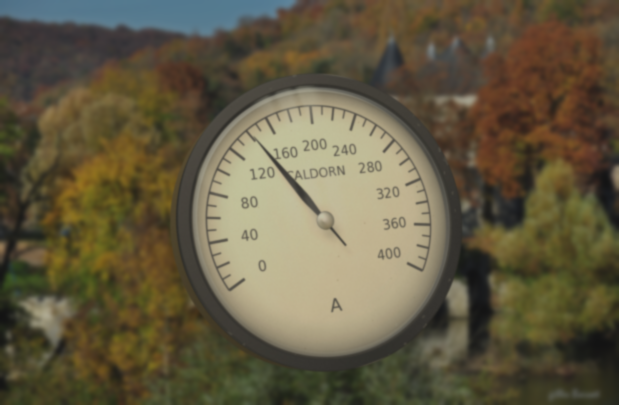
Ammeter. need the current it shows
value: 140 A
